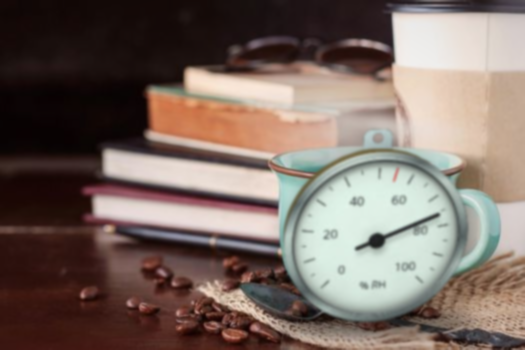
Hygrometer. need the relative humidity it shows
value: 75 %
